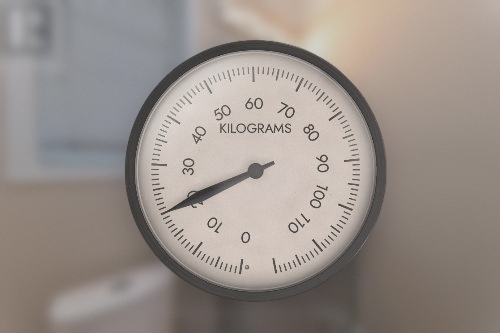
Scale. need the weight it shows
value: 20 kg
